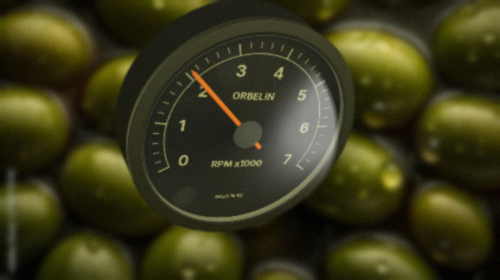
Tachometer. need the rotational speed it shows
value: 2100 rpm
